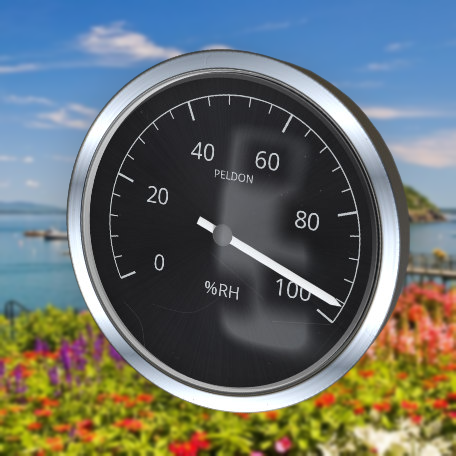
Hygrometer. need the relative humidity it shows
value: 96 %
